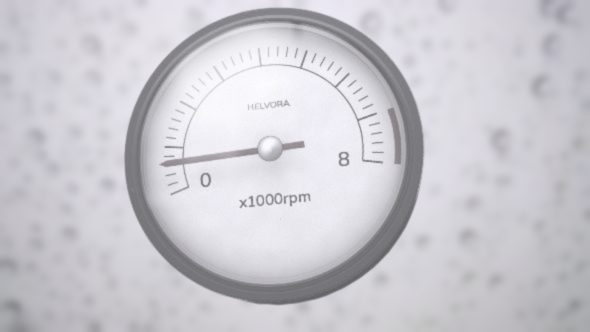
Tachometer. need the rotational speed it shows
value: 600 rpm
